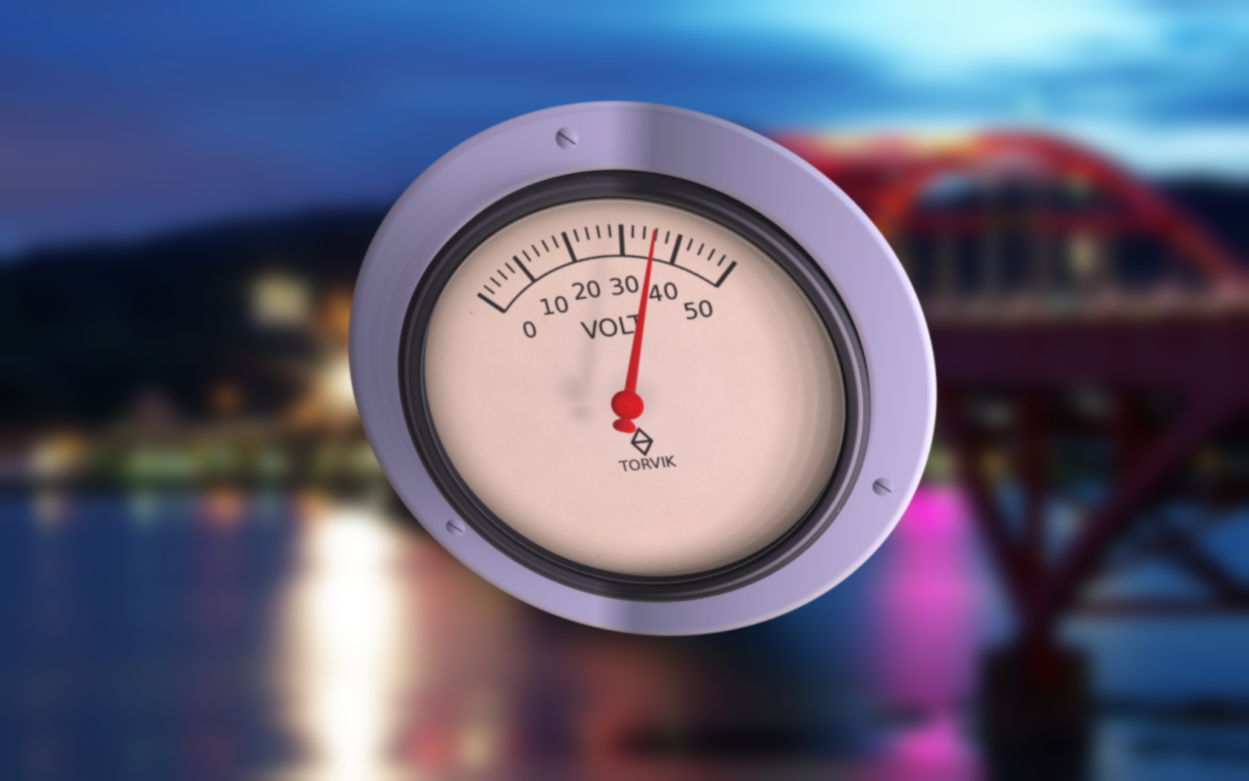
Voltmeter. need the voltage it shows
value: 36 V
